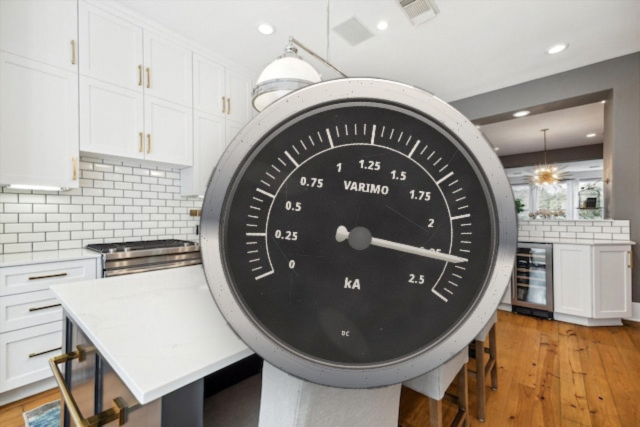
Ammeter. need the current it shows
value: 2.25 kA
